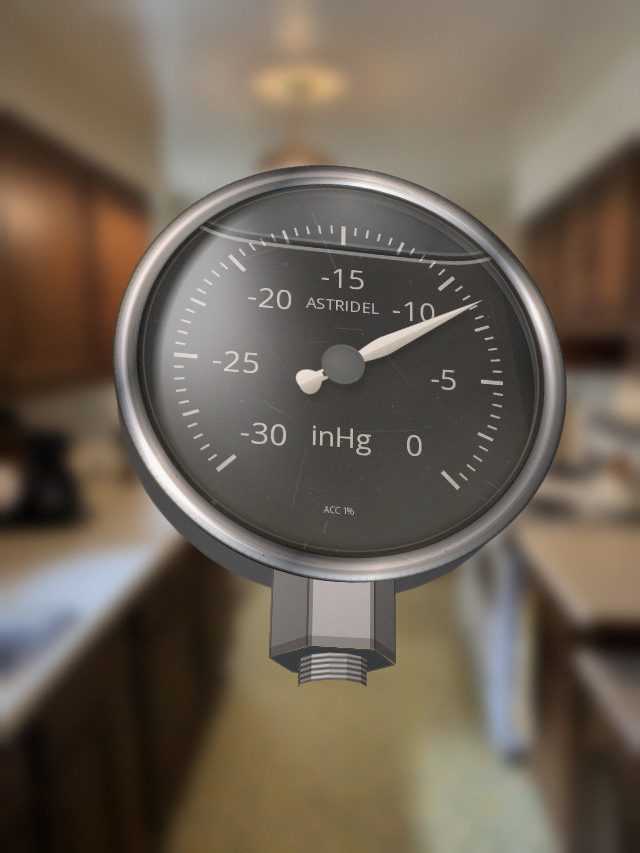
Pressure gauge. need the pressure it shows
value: -8.5 inHg
